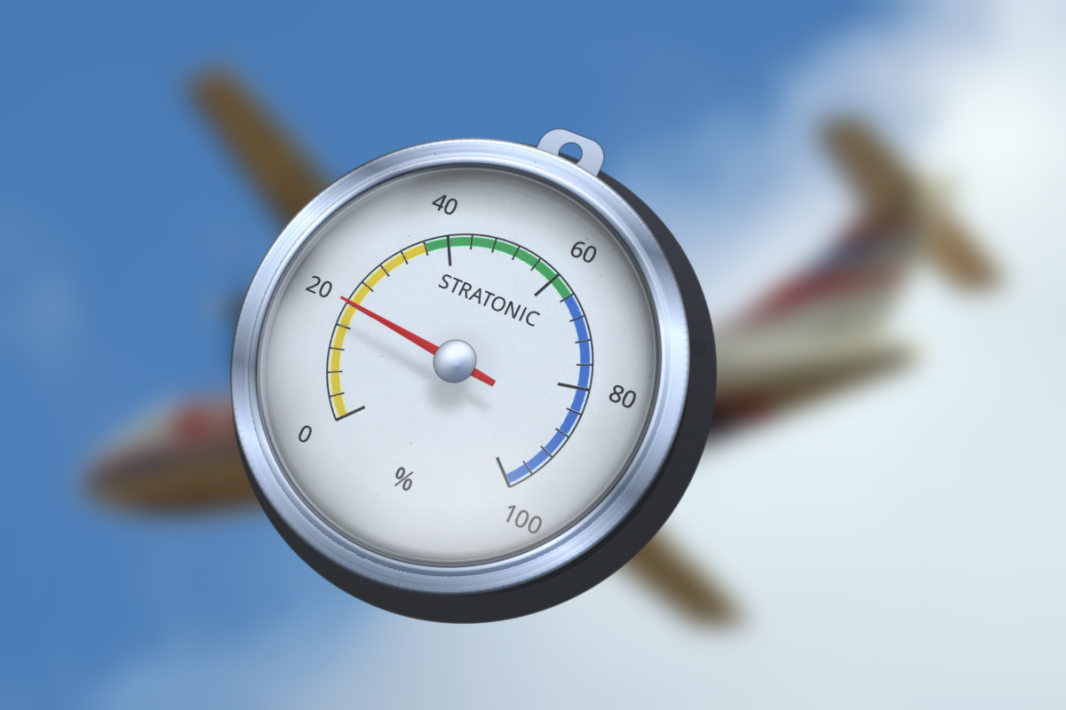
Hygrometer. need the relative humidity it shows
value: 20 %
